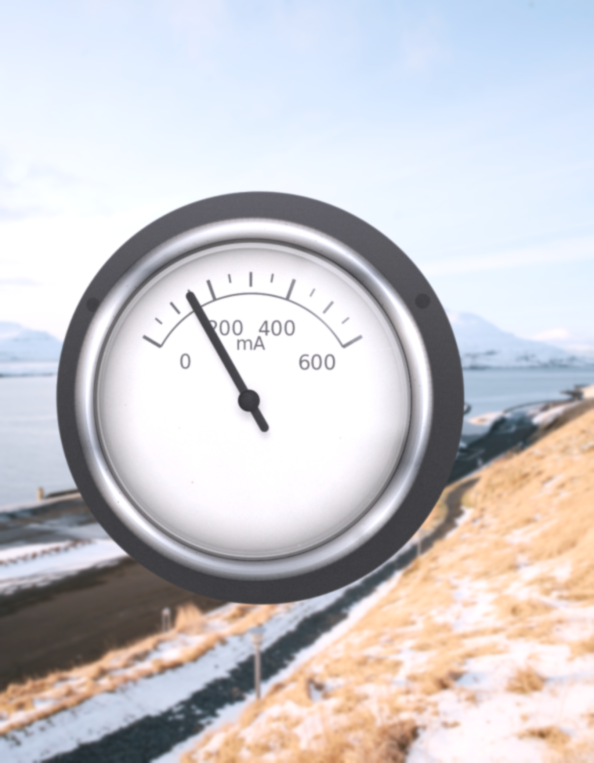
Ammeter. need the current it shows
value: 150 mA
